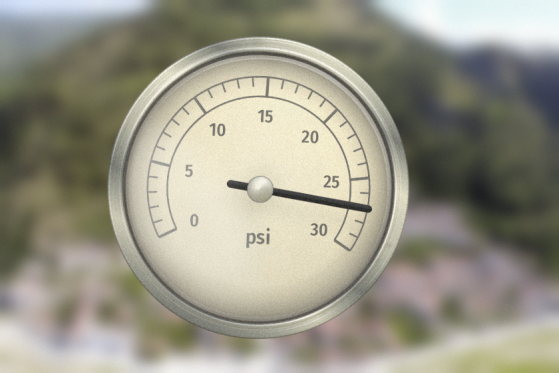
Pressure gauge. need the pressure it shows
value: 27 psi
